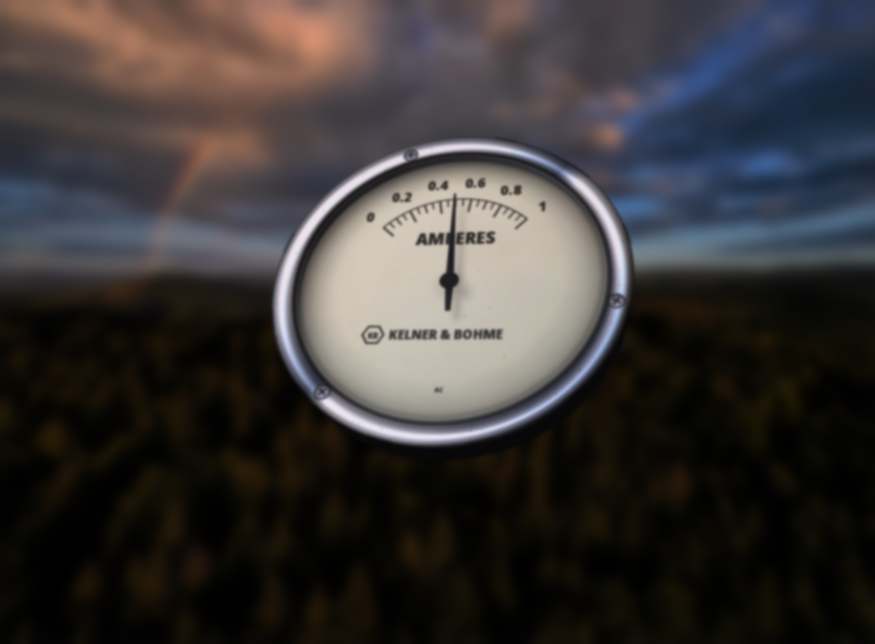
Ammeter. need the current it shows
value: 0.5 A
